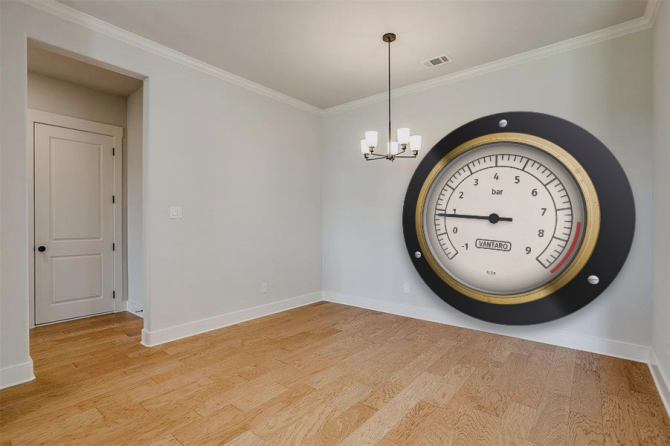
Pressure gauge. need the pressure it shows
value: 0.8 bar
